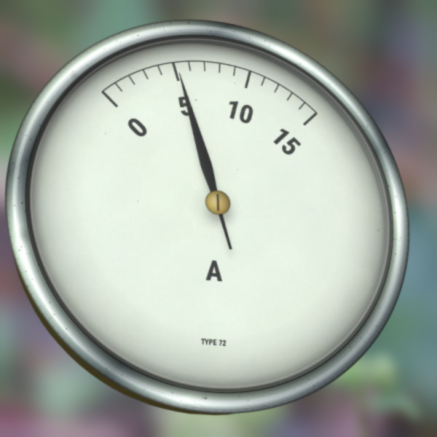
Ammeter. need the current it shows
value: 5 A
